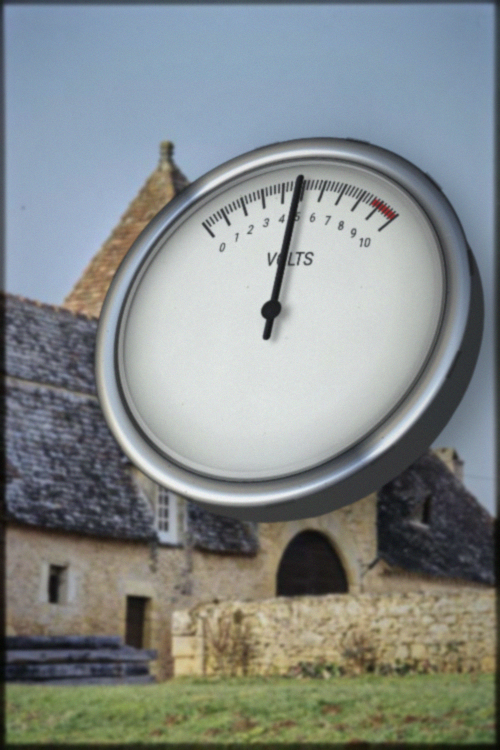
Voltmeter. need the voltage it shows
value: 5 V
